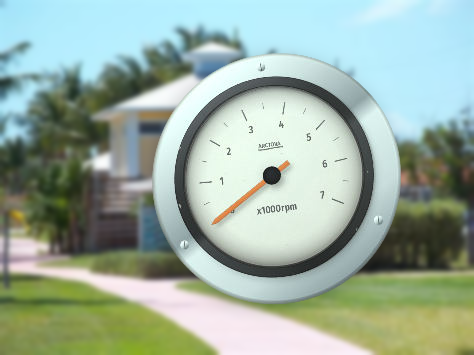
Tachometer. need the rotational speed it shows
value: 0 rpm
